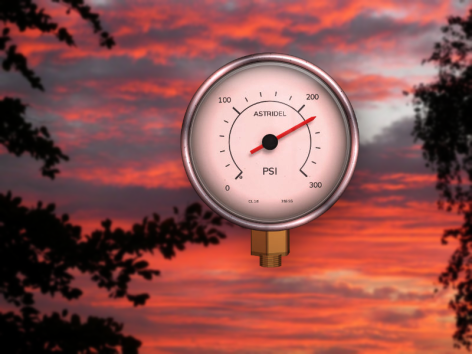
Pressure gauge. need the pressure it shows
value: 220 psi
